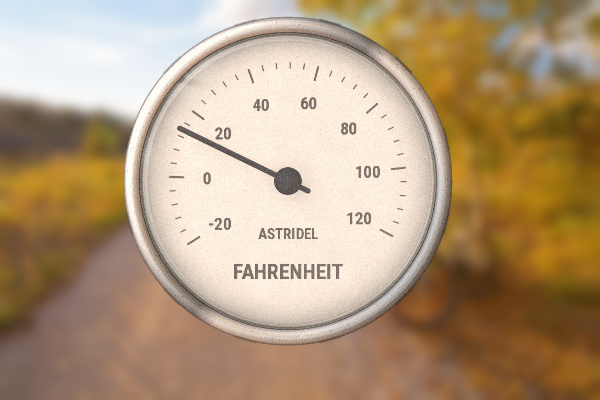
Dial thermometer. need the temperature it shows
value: 14 °F
